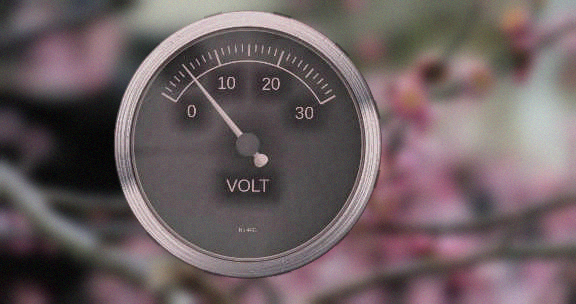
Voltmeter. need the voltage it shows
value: 5 V
